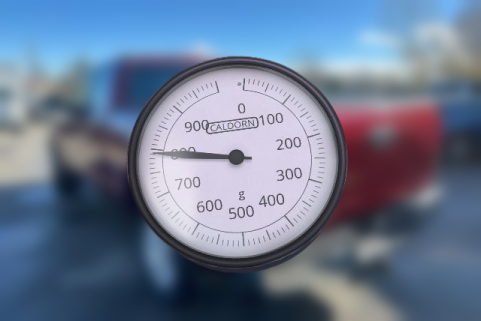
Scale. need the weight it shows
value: 790 g
